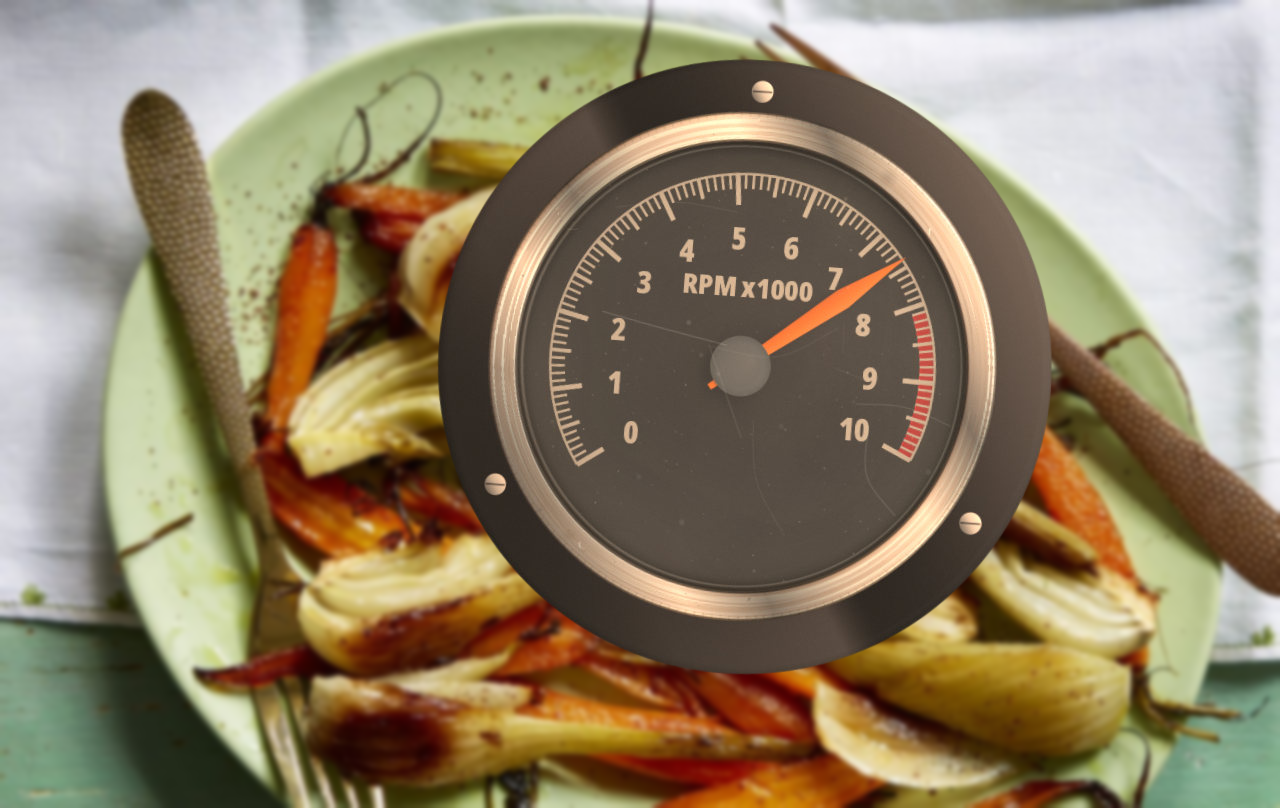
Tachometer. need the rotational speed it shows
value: 7400 rpm
